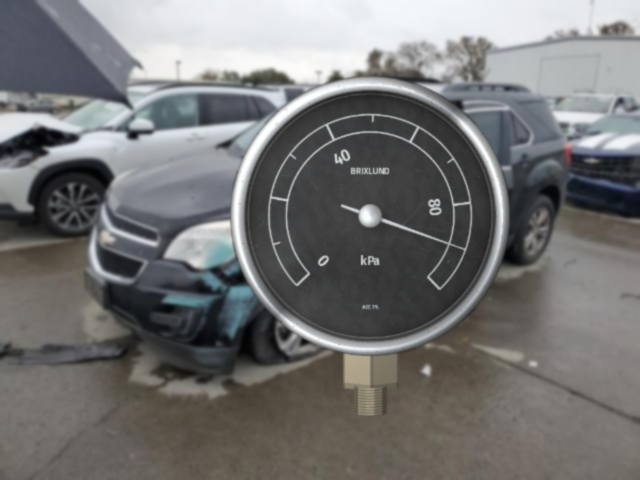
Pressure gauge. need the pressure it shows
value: 90 kPa
